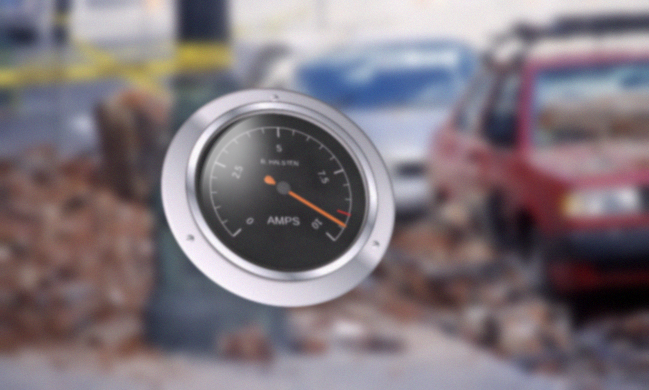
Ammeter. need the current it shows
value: 9.5 A
